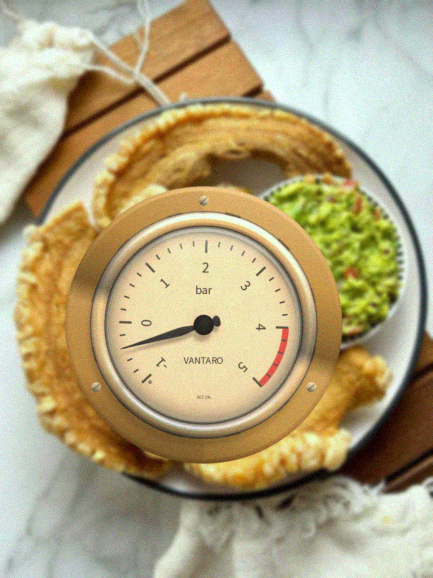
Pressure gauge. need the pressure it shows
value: -0.4 bar
